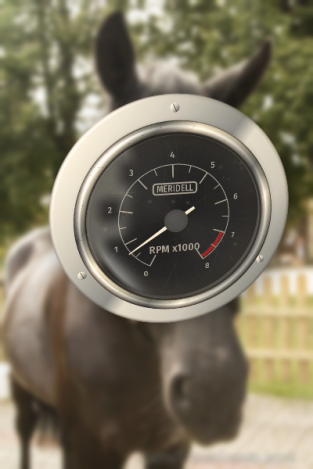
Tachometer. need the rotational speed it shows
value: 750 rpm
